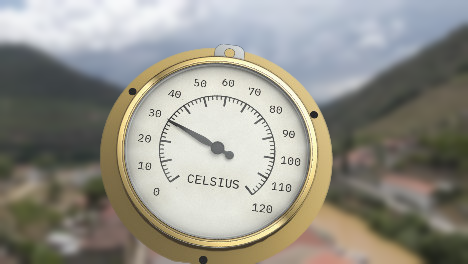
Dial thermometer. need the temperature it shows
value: 30 °C
